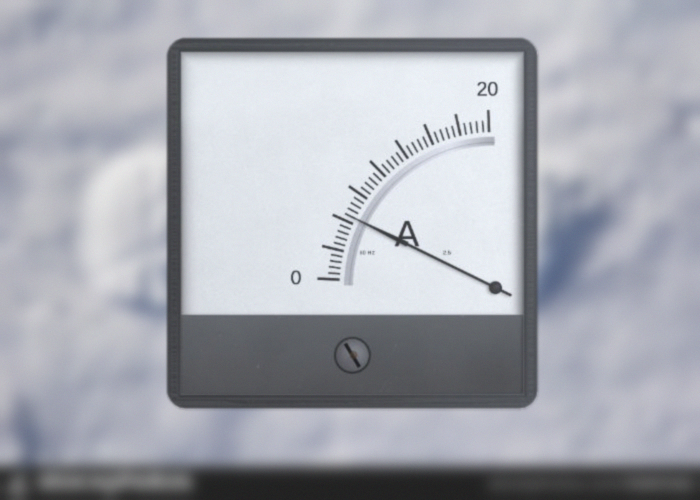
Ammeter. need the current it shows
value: 5.5 A
